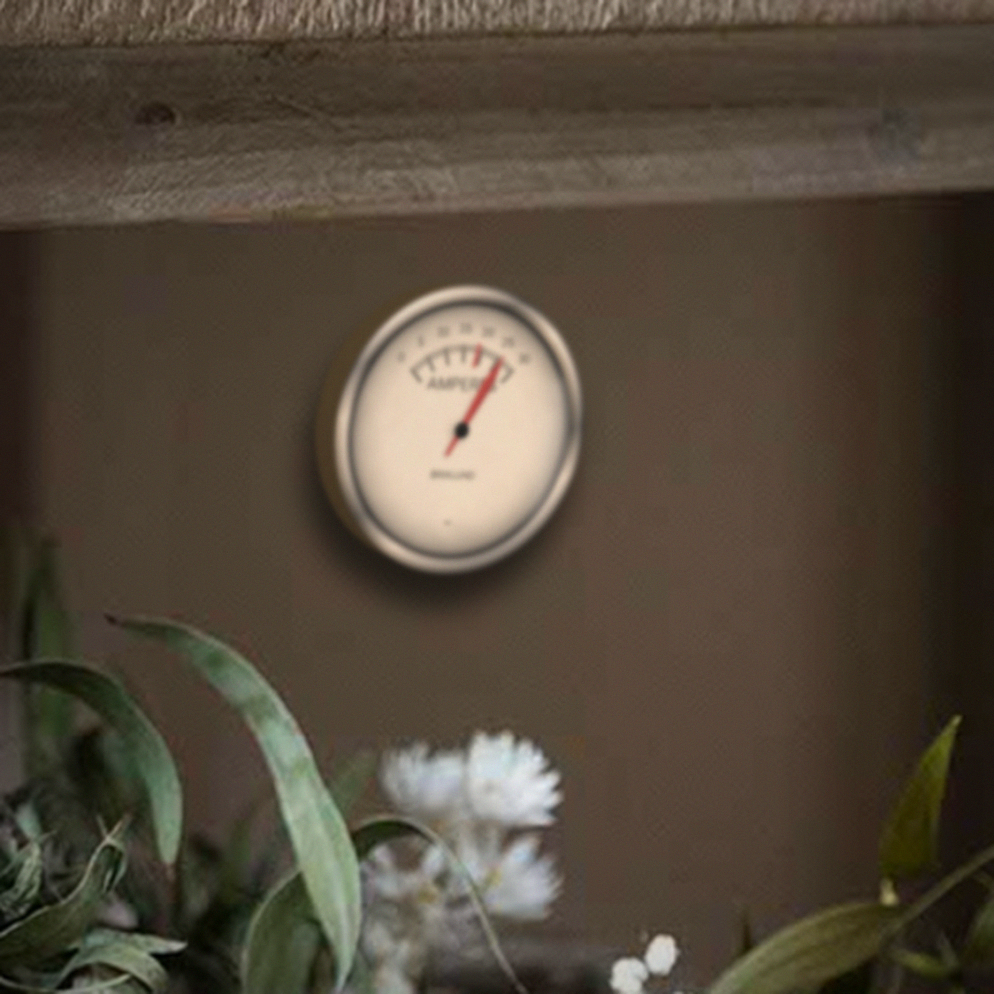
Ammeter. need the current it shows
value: 25 A
